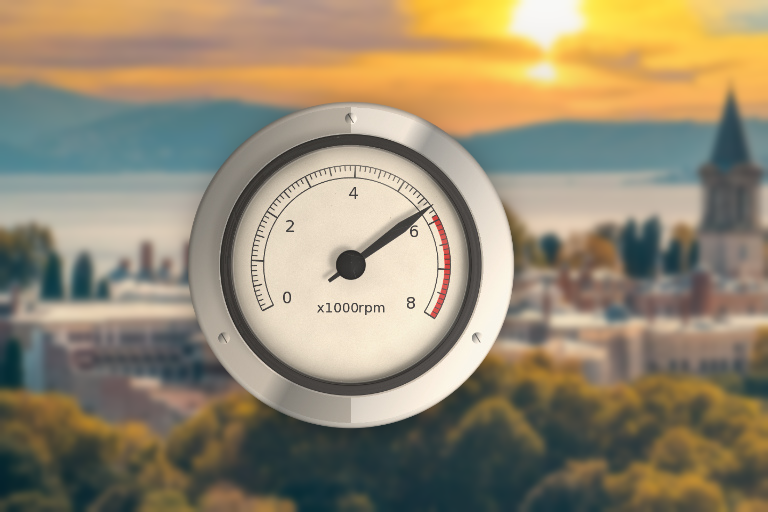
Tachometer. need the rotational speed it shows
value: 5700 rpm
